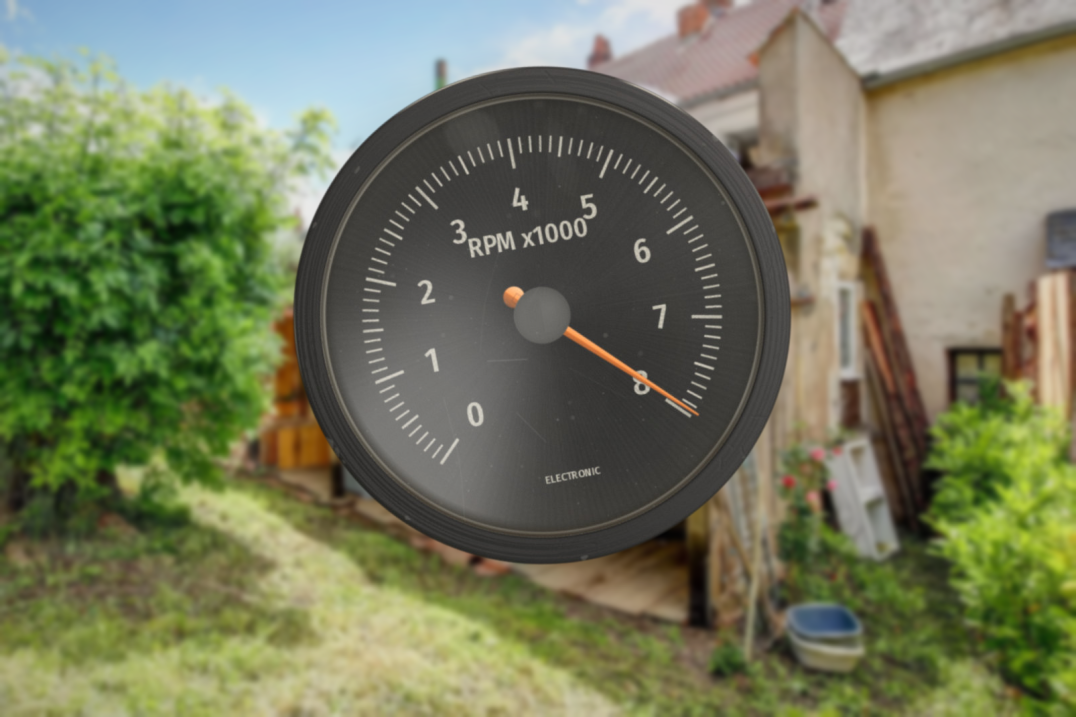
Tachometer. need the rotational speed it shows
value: 7950 rpm
